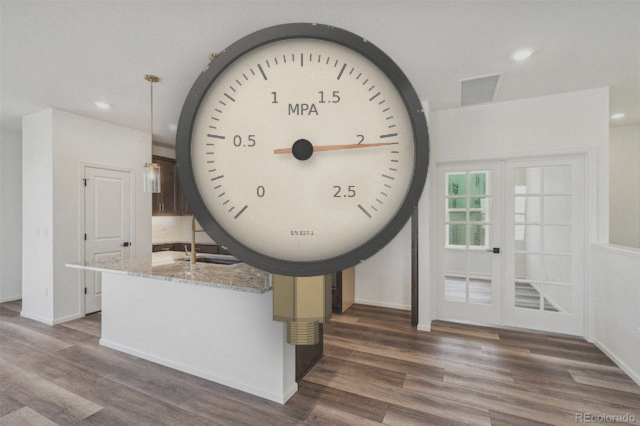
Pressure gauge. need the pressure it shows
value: 2.05 MPa
